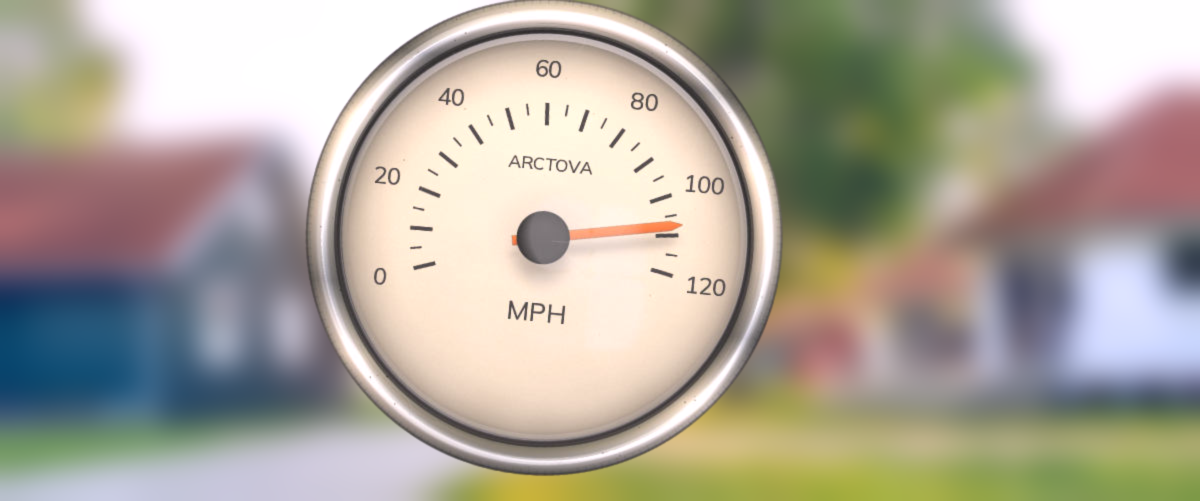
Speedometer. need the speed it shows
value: 107.5 mph
